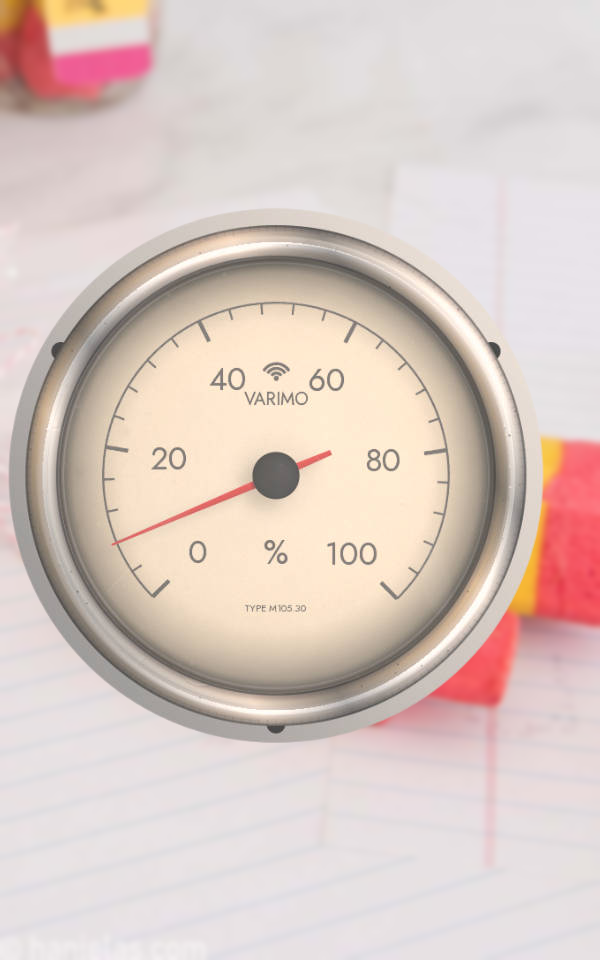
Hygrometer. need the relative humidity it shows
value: 8 %
